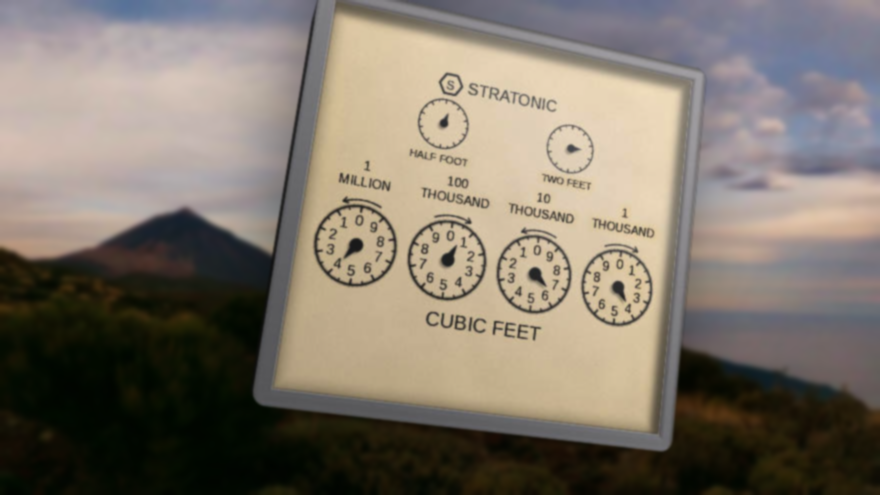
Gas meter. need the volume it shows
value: 406400 ft³
